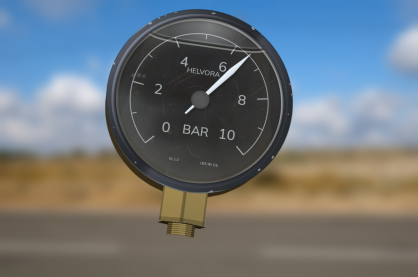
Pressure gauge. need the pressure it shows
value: 6.5 bar
